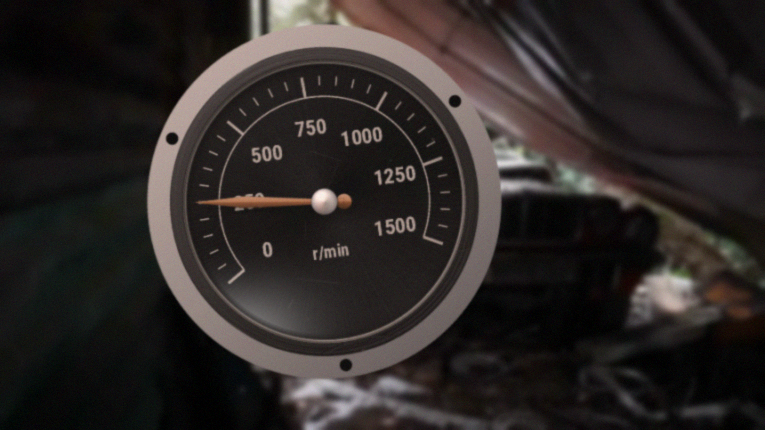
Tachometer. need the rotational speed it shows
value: 250 rpm
